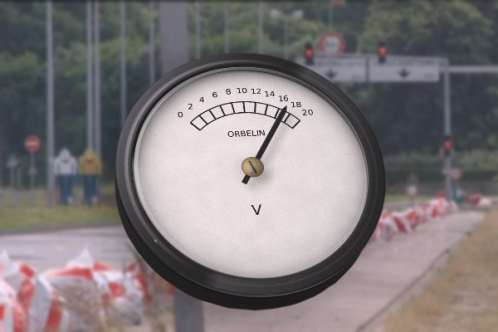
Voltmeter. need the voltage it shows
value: 17 V
